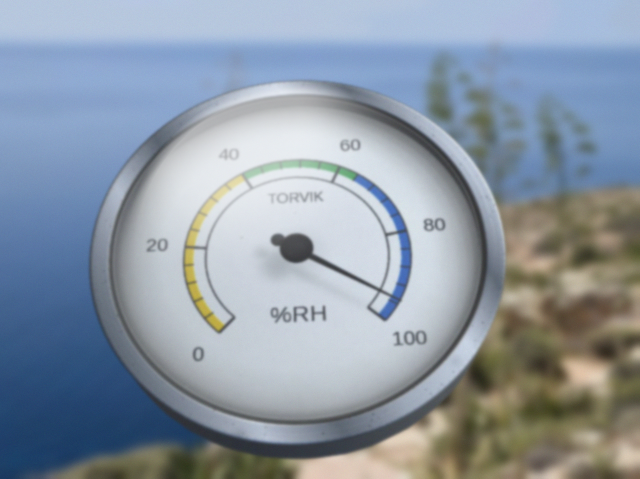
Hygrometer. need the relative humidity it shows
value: 96 %
